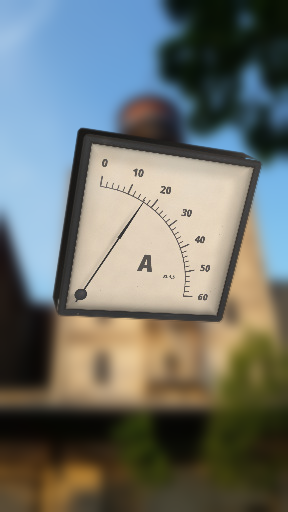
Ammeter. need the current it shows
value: 16 A
